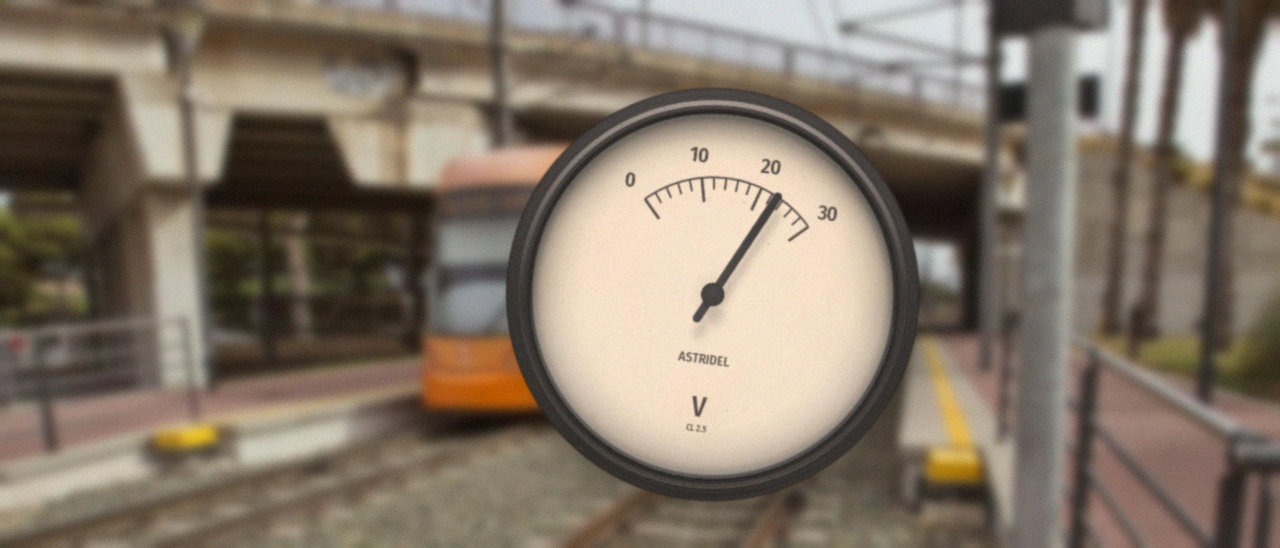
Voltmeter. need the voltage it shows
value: 23 V
